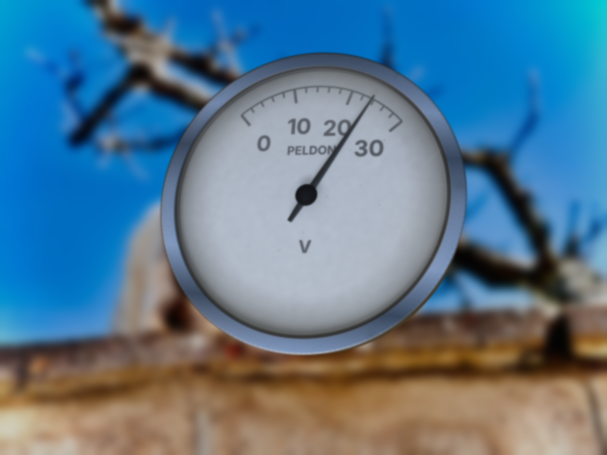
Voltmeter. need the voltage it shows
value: 24 V
